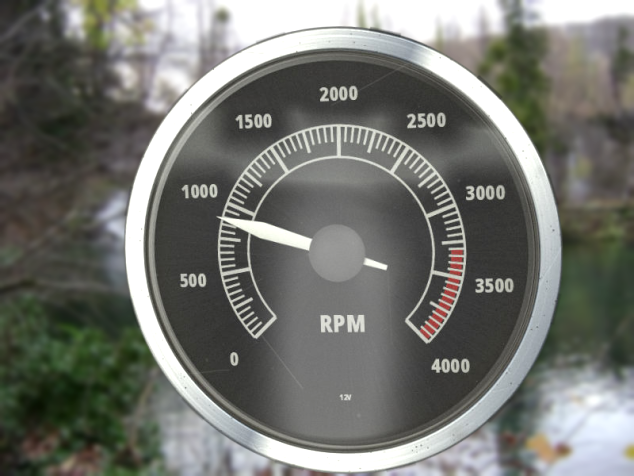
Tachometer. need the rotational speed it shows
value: 900 rpm
